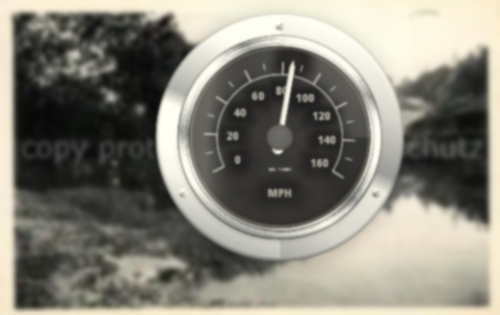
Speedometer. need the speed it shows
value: 85 mph
